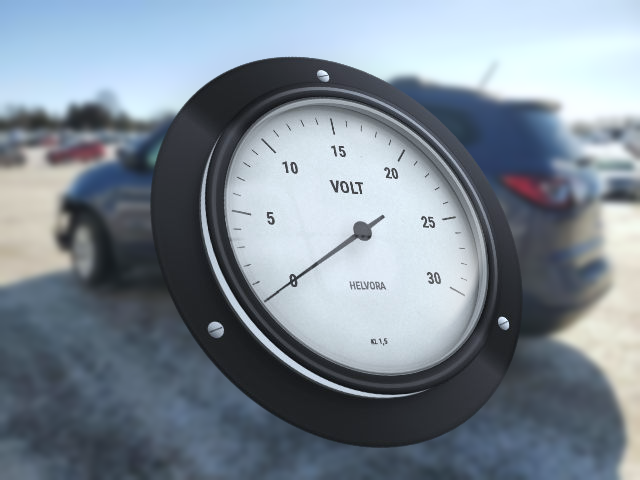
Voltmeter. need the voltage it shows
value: 0 V
